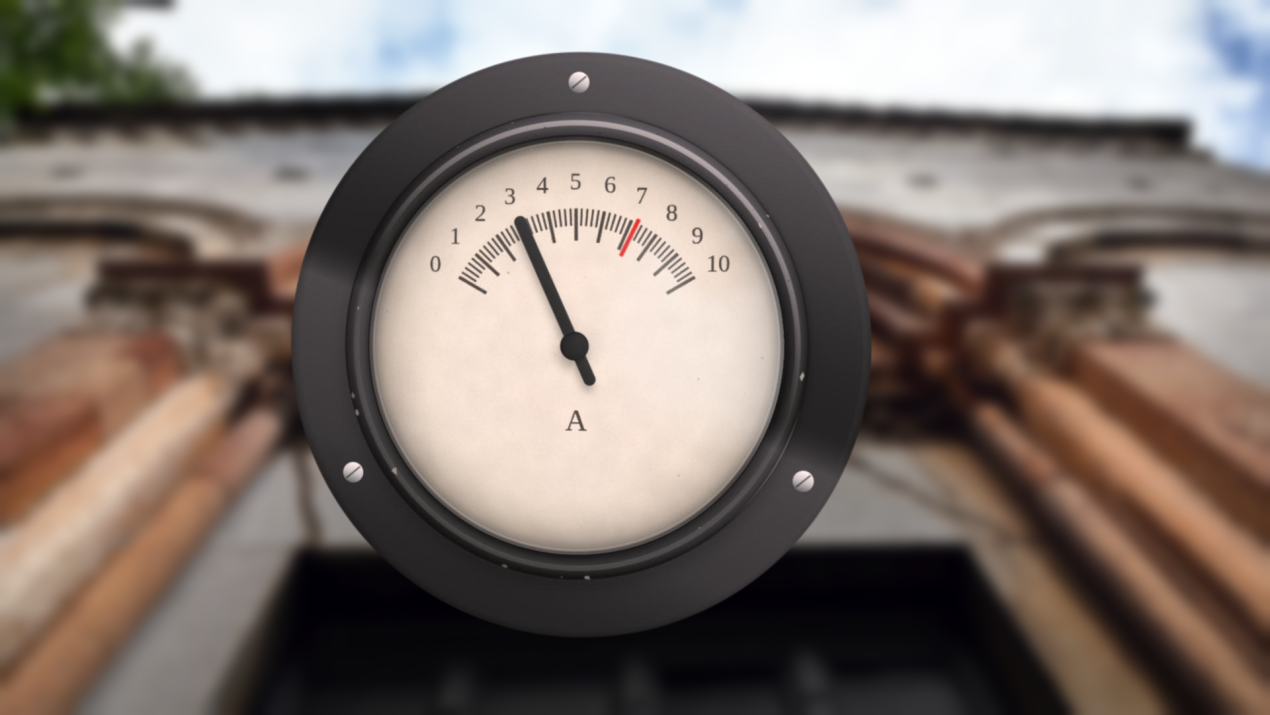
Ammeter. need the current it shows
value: 3 A
